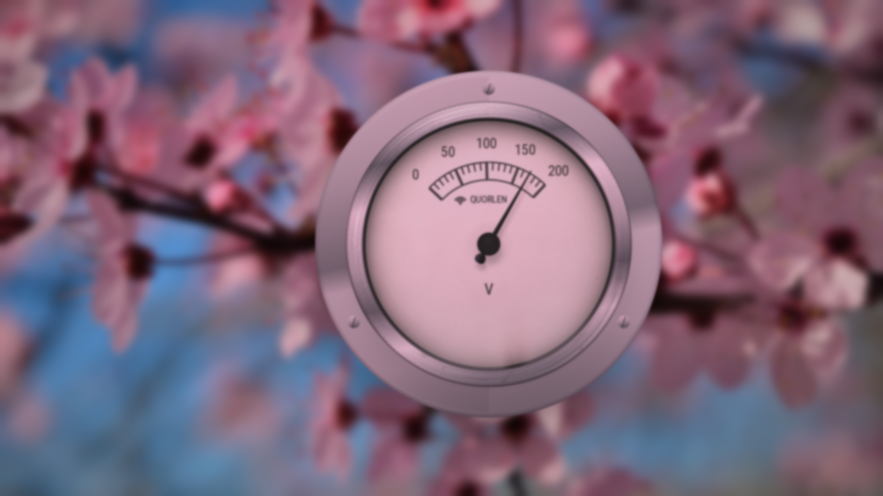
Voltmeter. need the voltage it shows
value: 170 V
